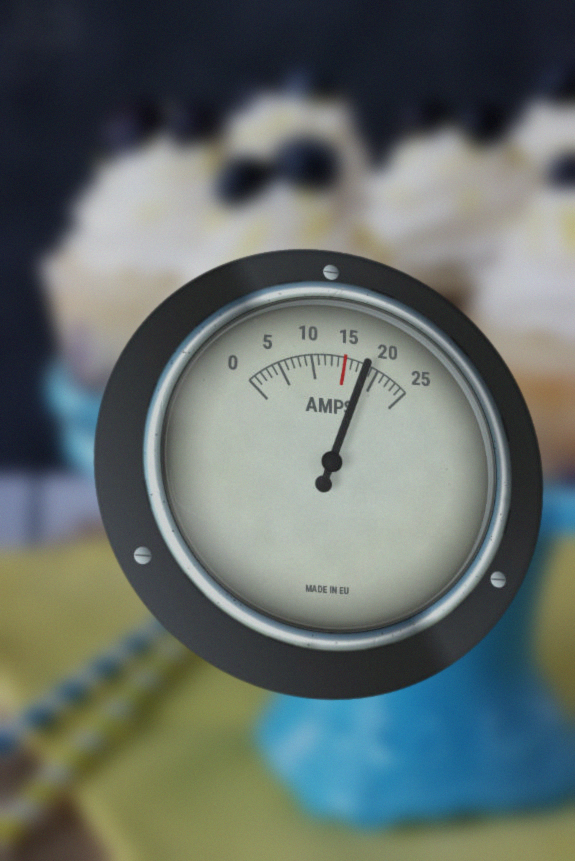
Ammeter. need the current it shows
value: 18 A
